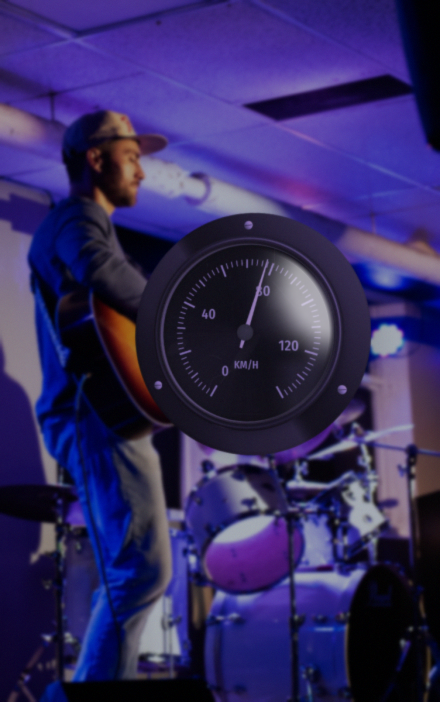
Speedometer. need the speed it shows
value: 78 km/h
